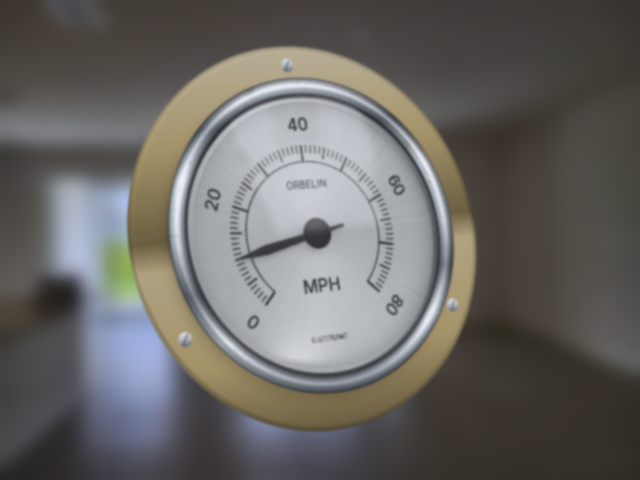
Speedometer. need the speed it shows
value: 10 mph
